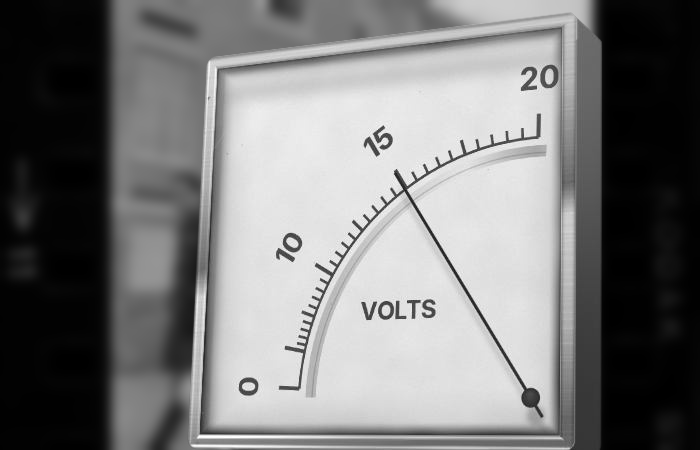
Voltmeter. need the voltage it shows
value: 15 V
